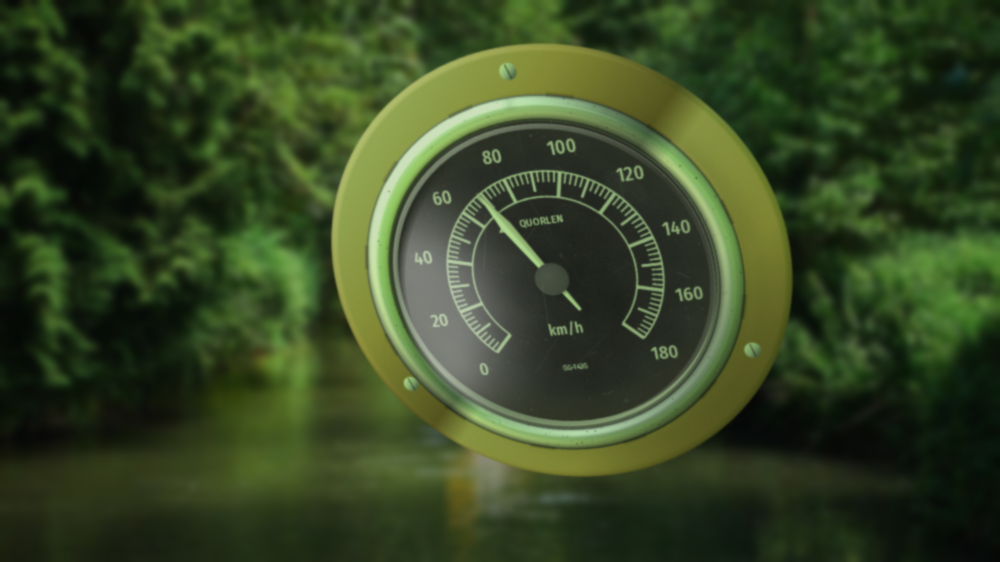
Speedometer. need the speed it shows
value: 70 km/h
